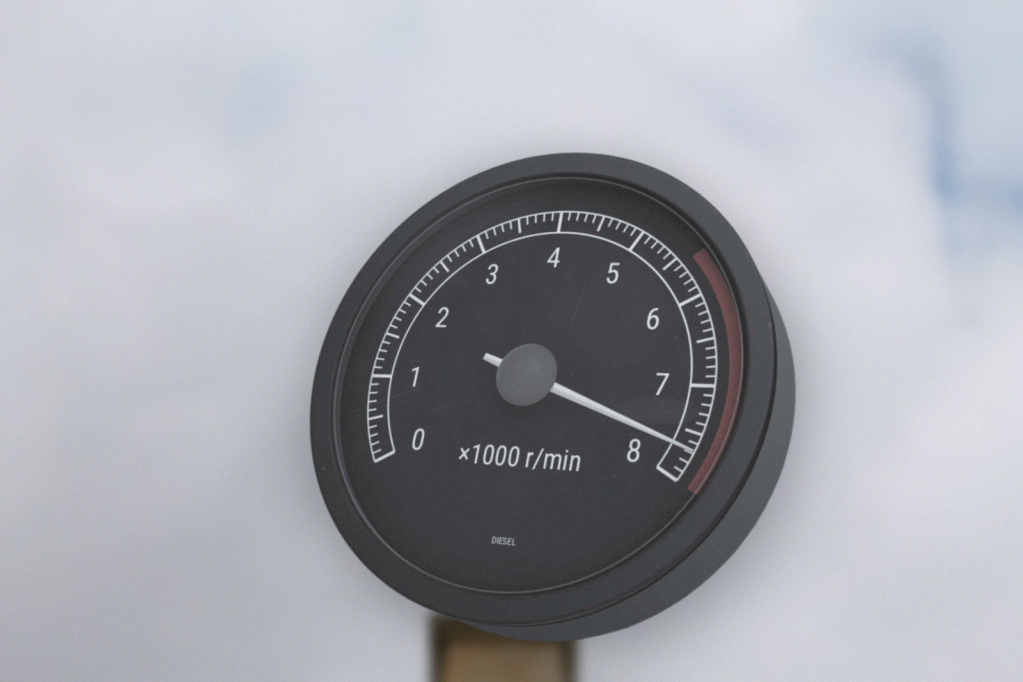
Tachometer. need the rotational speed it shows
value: 7700 rpm
